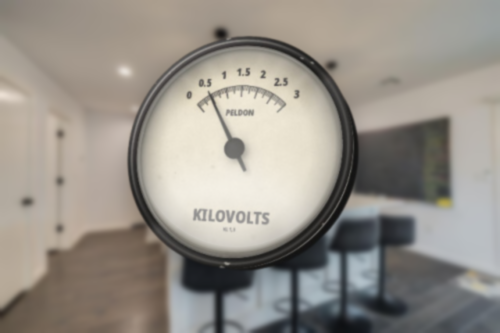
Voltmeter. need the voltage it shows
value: 0.5 kV
